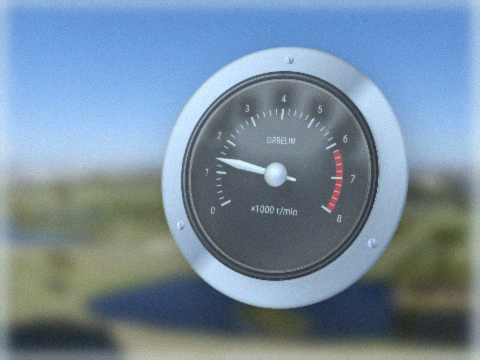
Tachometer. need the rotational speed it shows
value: 1400 rpm
